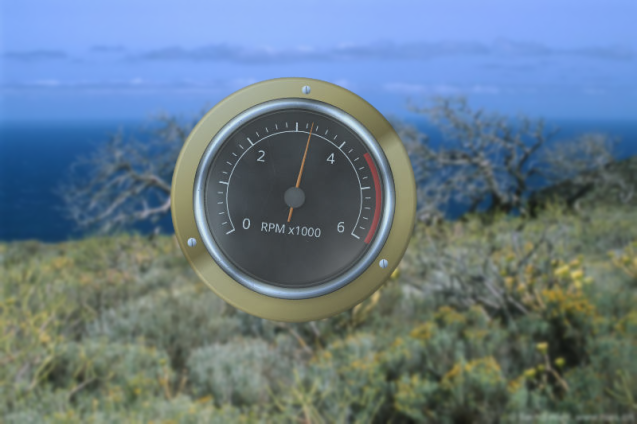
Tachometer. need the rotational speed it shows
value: 3300 rpm
